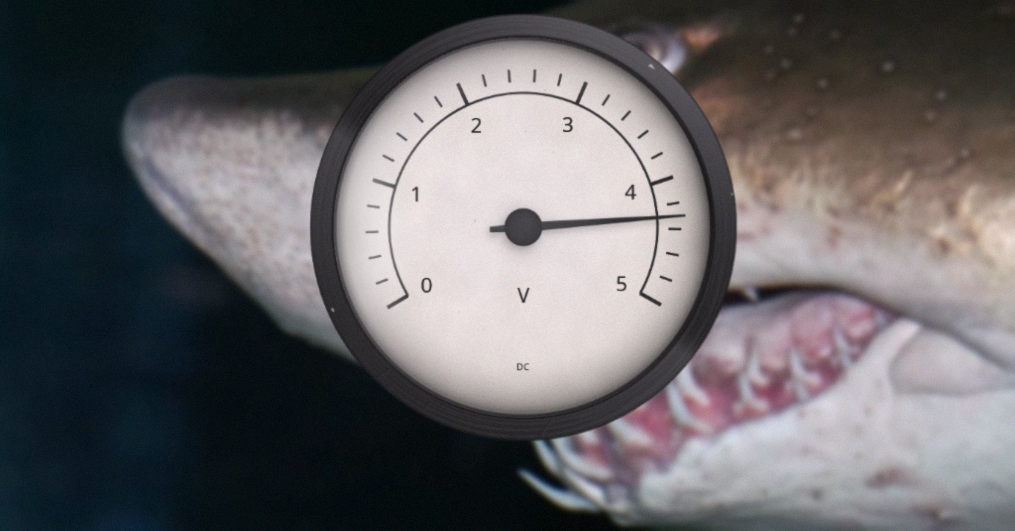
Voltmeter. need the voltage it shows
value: 4.3 V
